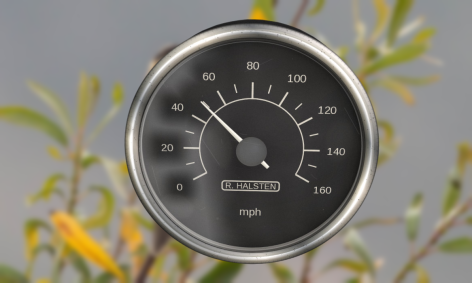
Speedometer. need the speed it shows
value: 50 mph
